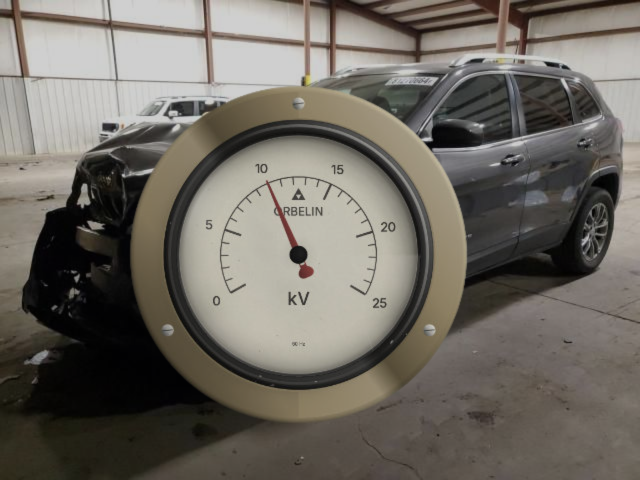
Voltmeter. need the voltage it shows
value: 10 kV
